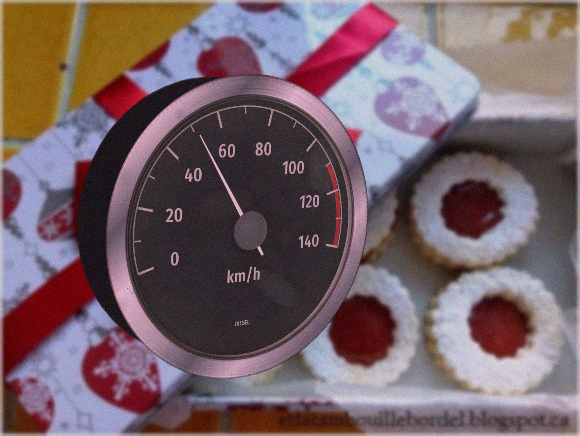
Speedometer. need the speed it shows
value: 50 km/h
